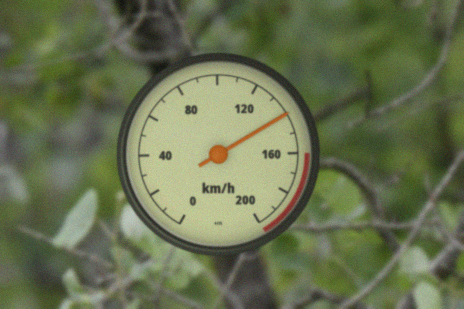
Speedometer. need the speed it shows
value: 140 km/h
